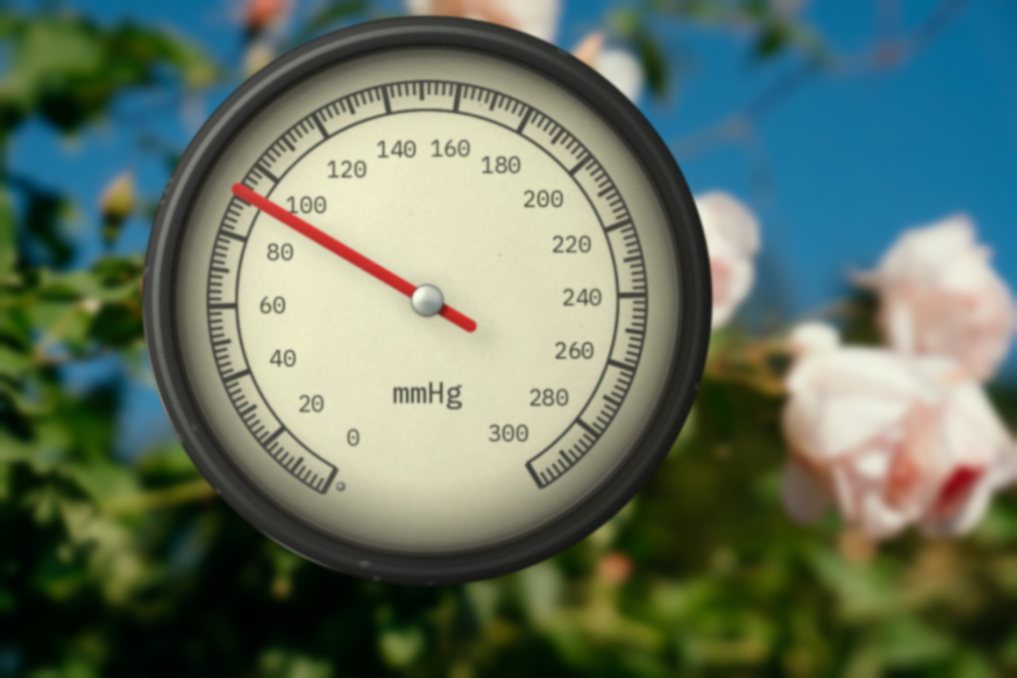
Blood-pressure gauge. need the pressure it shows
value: 92 mmHg
